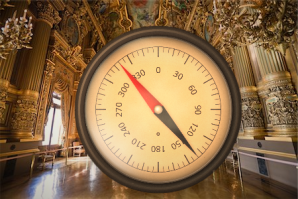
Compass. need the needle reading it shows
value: 320 °
